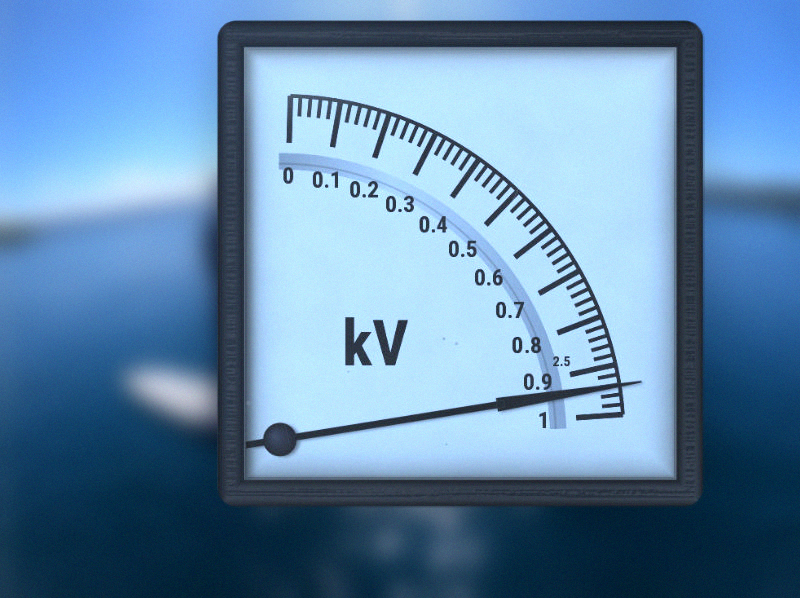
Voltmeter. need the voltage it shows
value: 0.94 kV
